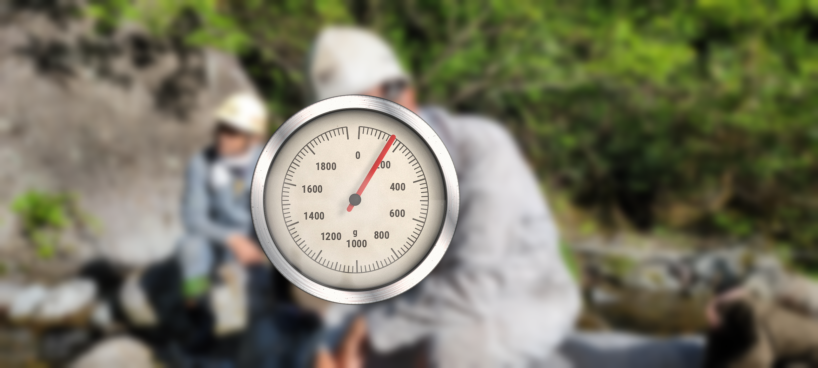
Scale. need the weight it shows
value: 160 g
